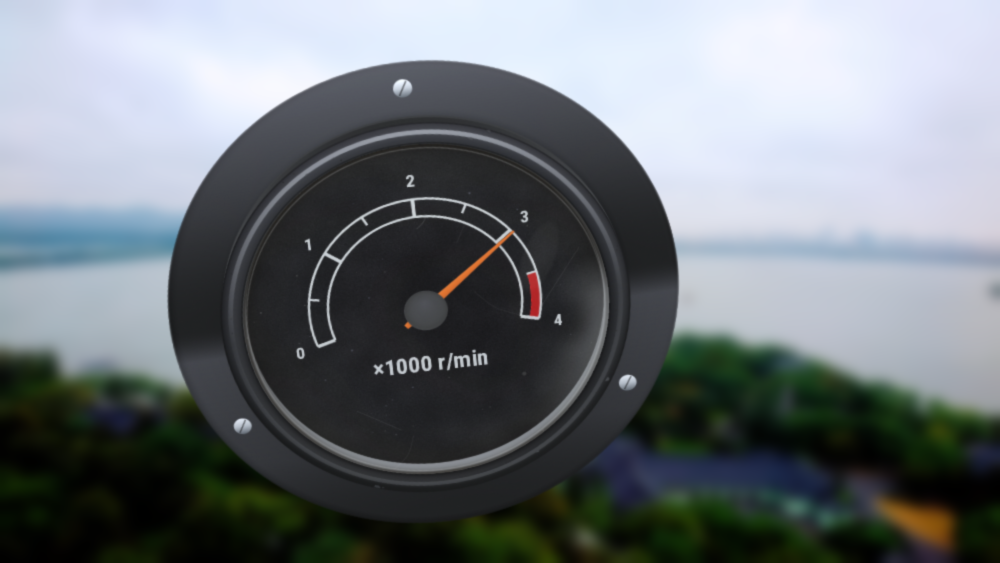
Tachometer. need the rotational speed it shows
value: 3000 rpm
